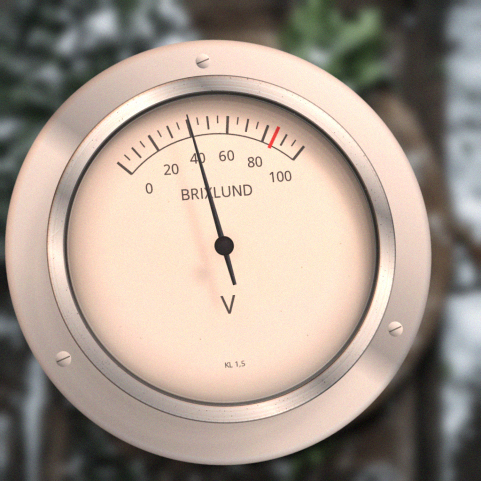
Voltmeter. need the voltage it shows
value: 40 V
